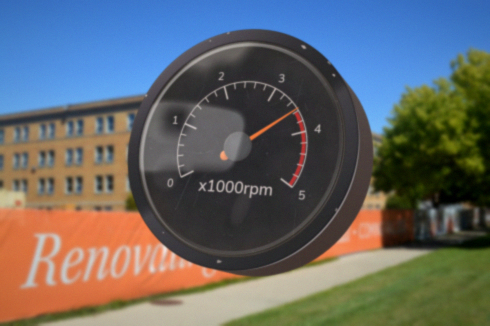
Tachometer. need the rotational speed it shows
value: 3600 rpm
